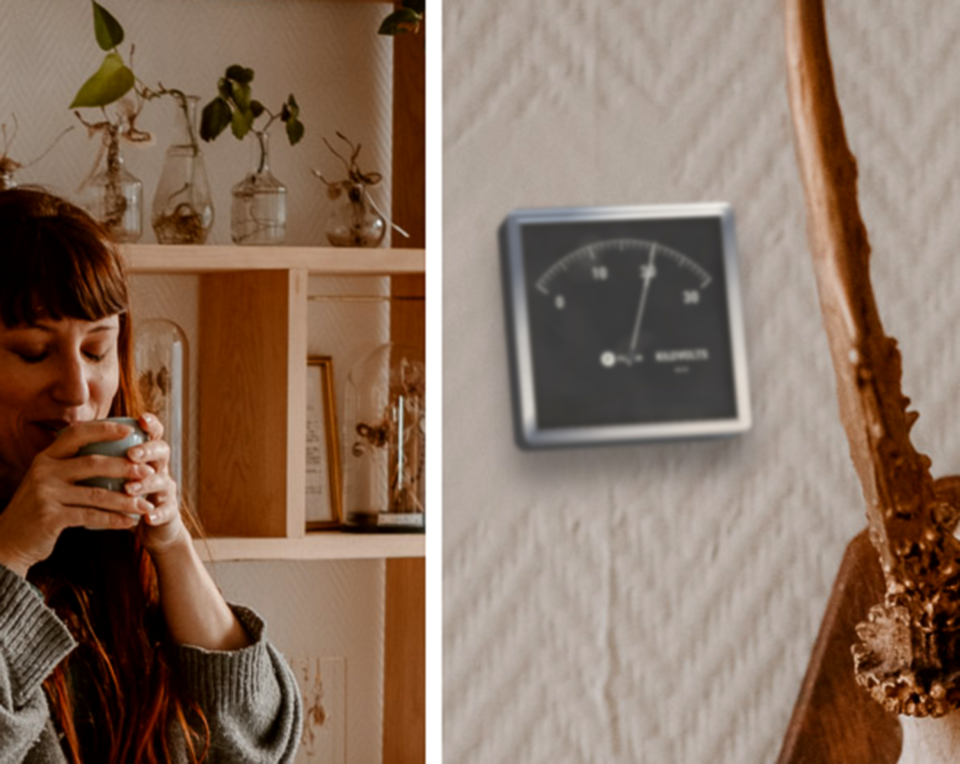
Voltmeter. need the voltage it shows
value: 20 kV
